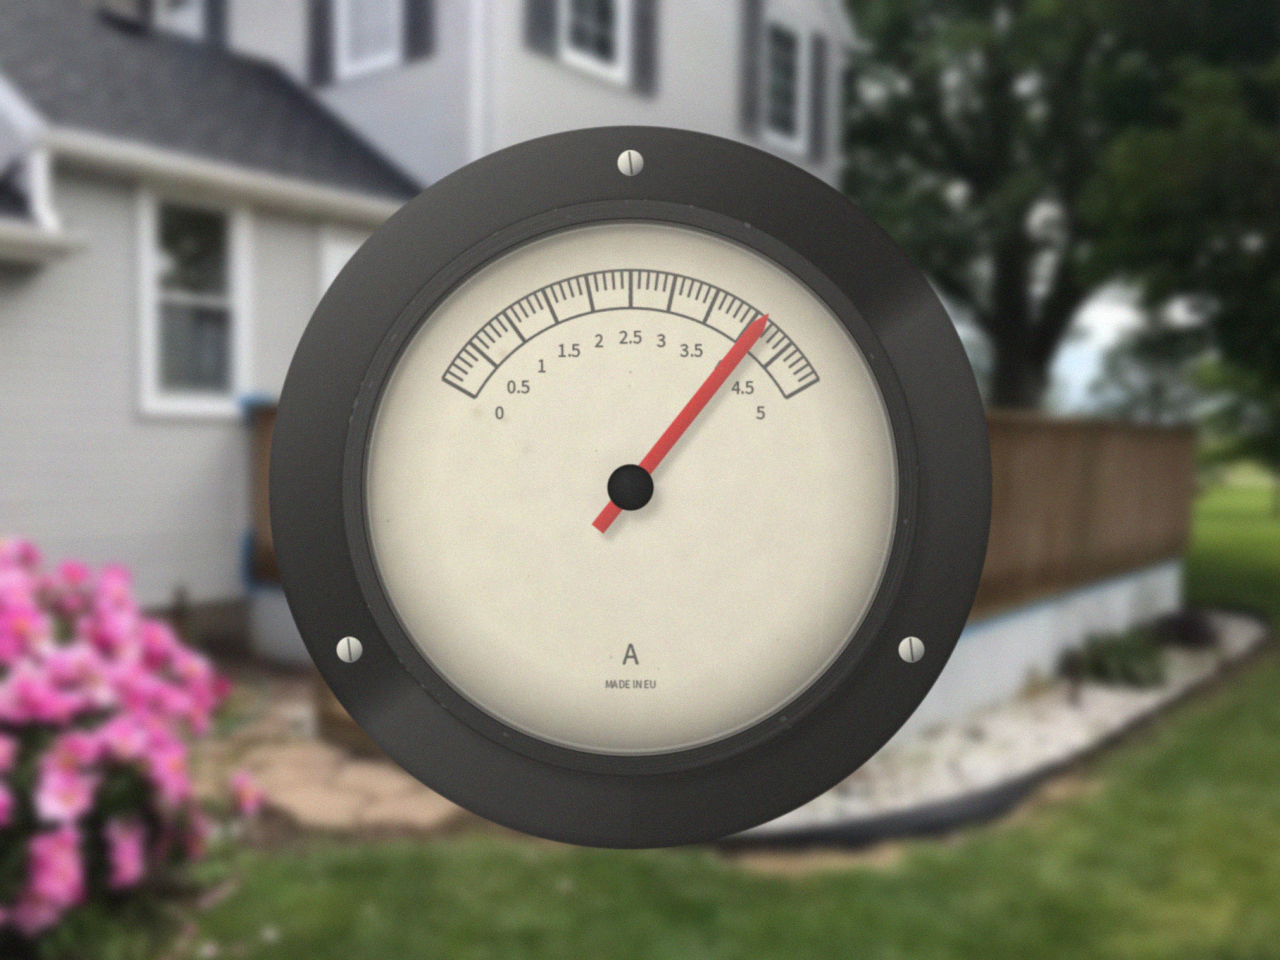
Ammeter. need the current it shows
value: 4.1 A
